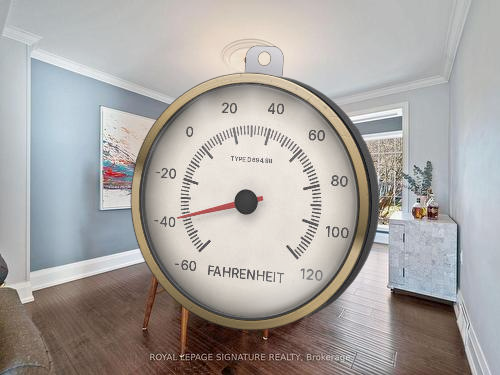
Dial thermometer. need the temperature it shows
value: -40 °F
